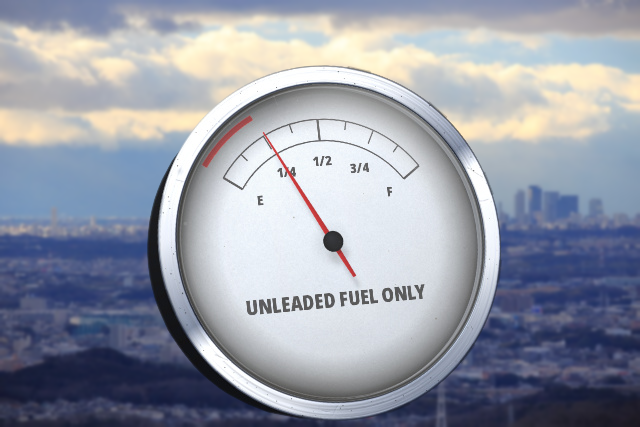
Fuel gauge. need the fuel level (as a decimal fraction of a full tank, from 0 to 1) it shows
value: 0.25
